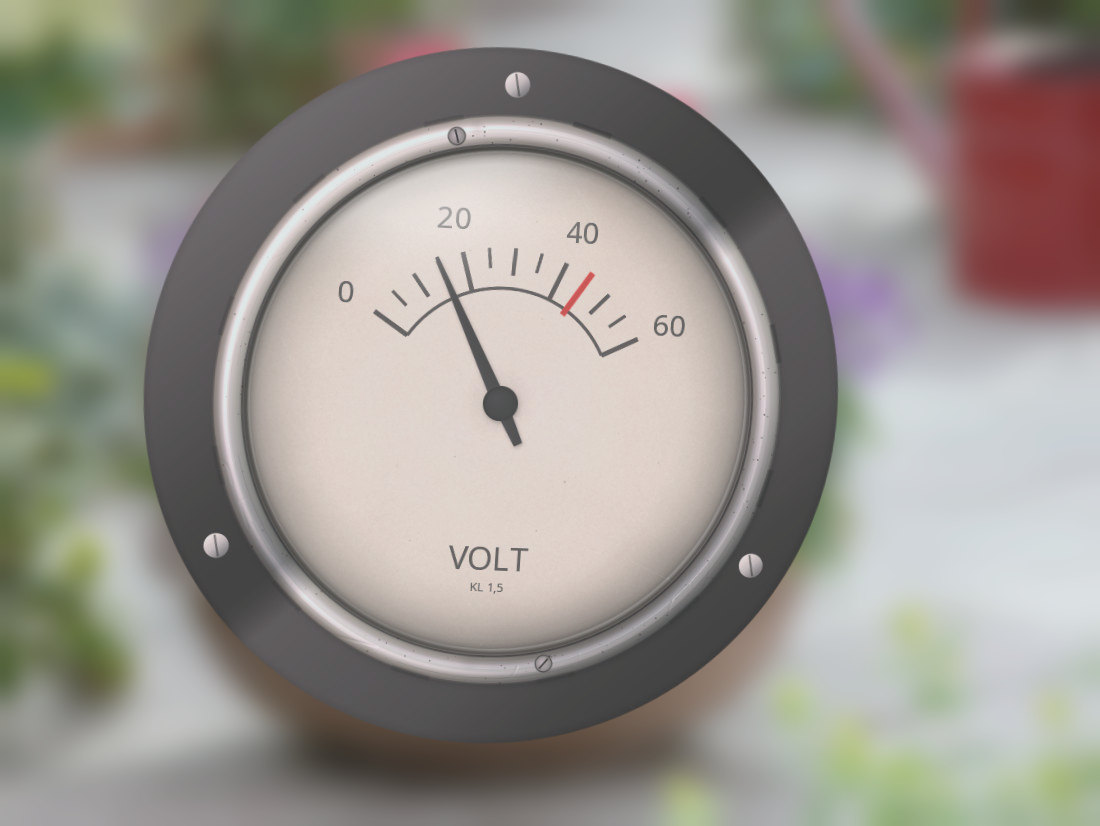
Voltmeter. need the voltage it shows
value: 15 V
